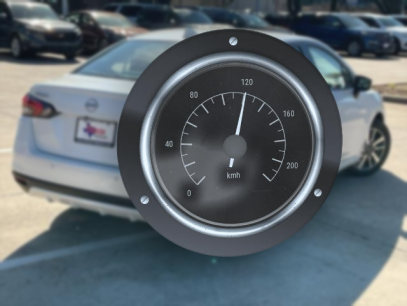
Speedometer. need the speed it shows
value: 120 km/h
